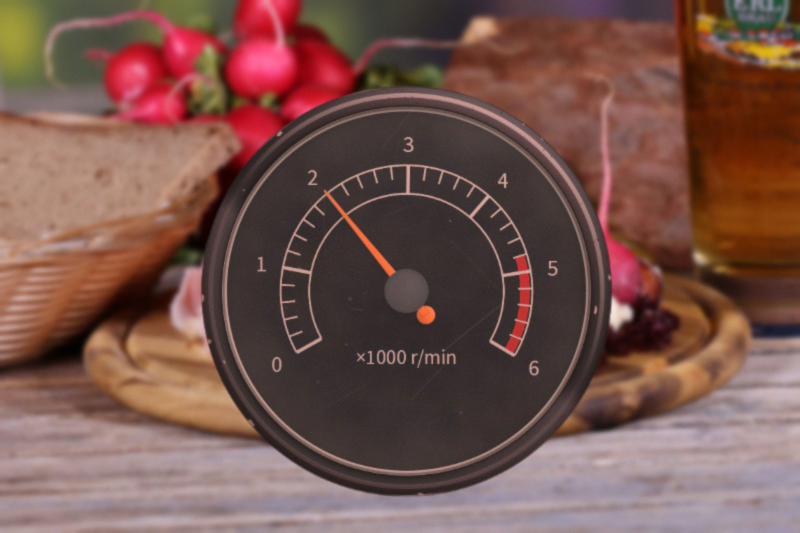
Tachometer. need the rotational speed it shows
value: 2000 rpm
